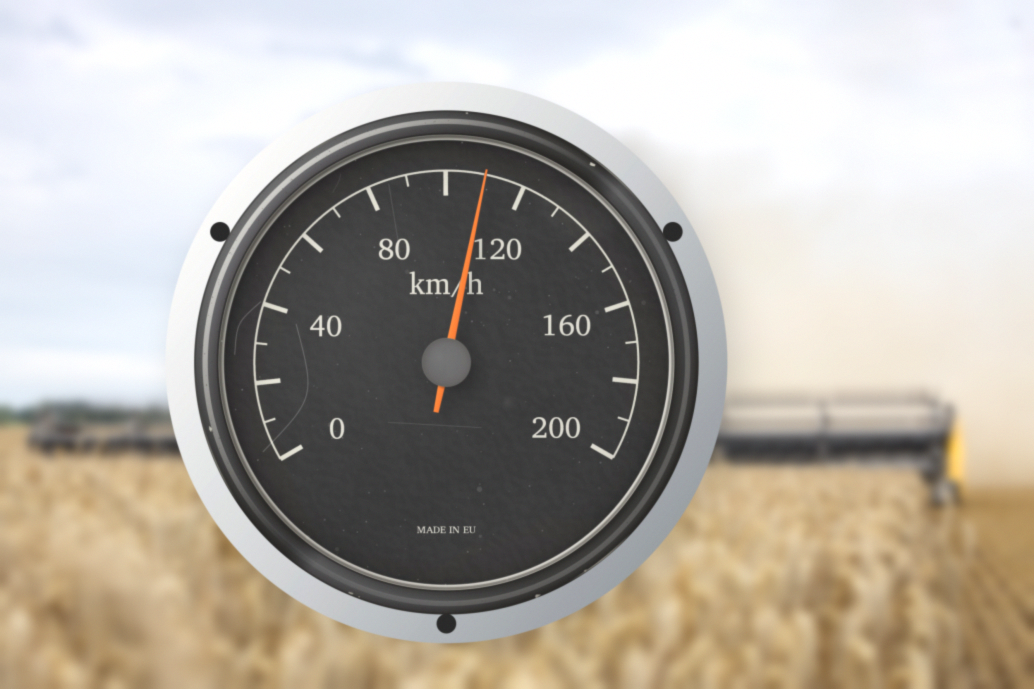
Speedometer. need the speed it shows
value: 110 km/h
